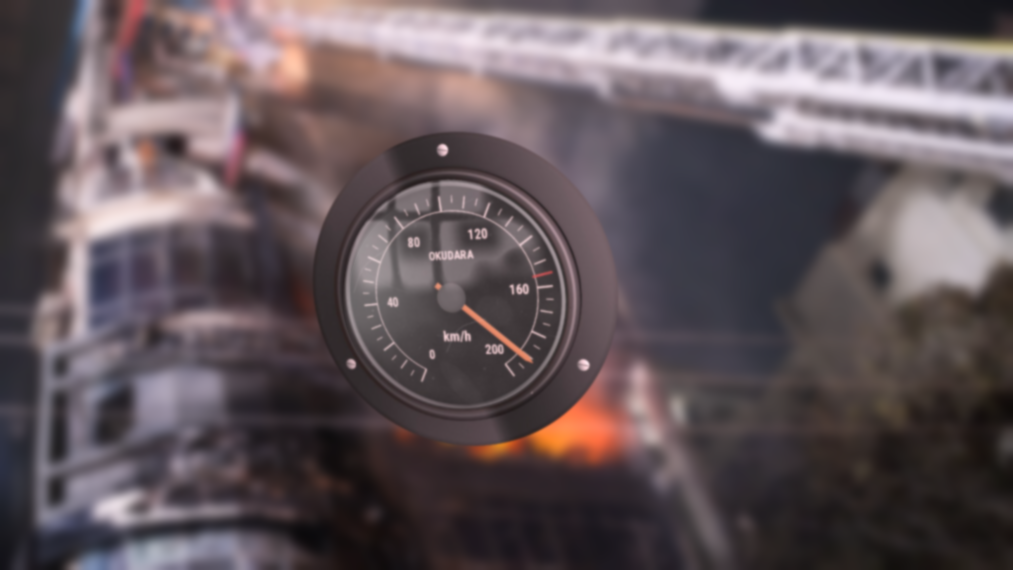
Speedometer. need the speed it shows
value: 190 km/h
